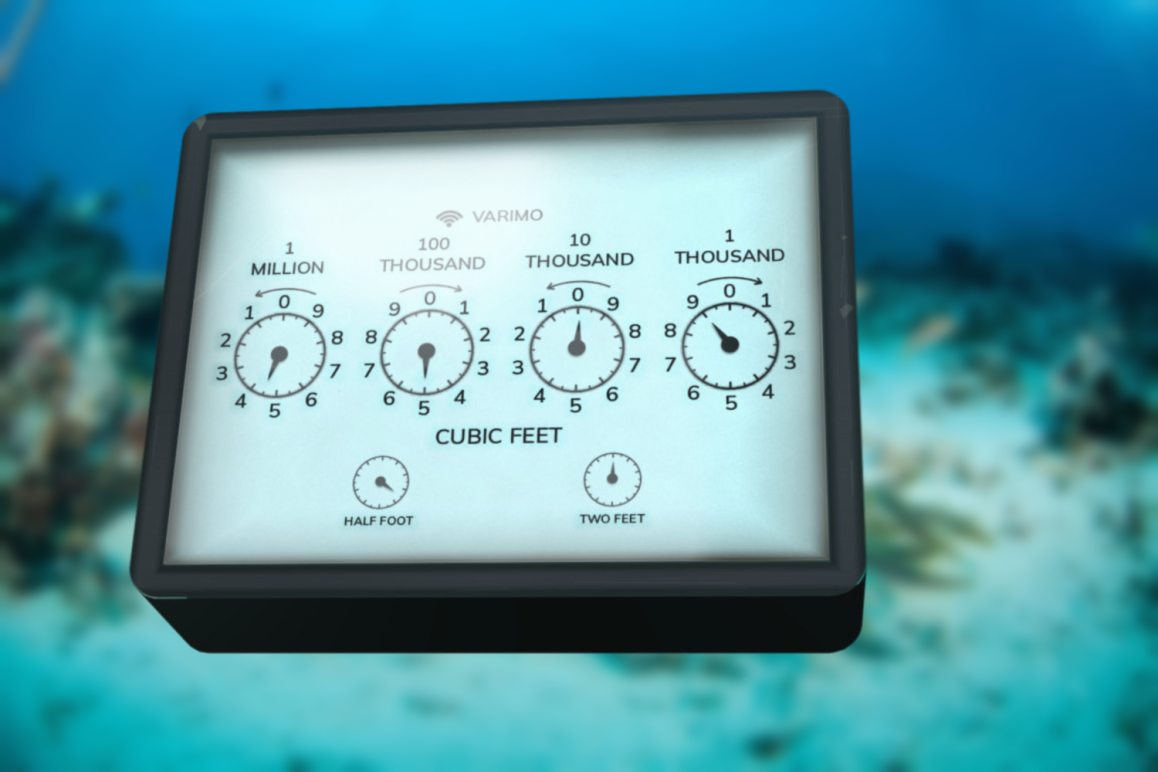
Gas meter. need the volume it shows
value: 449900 ft³
